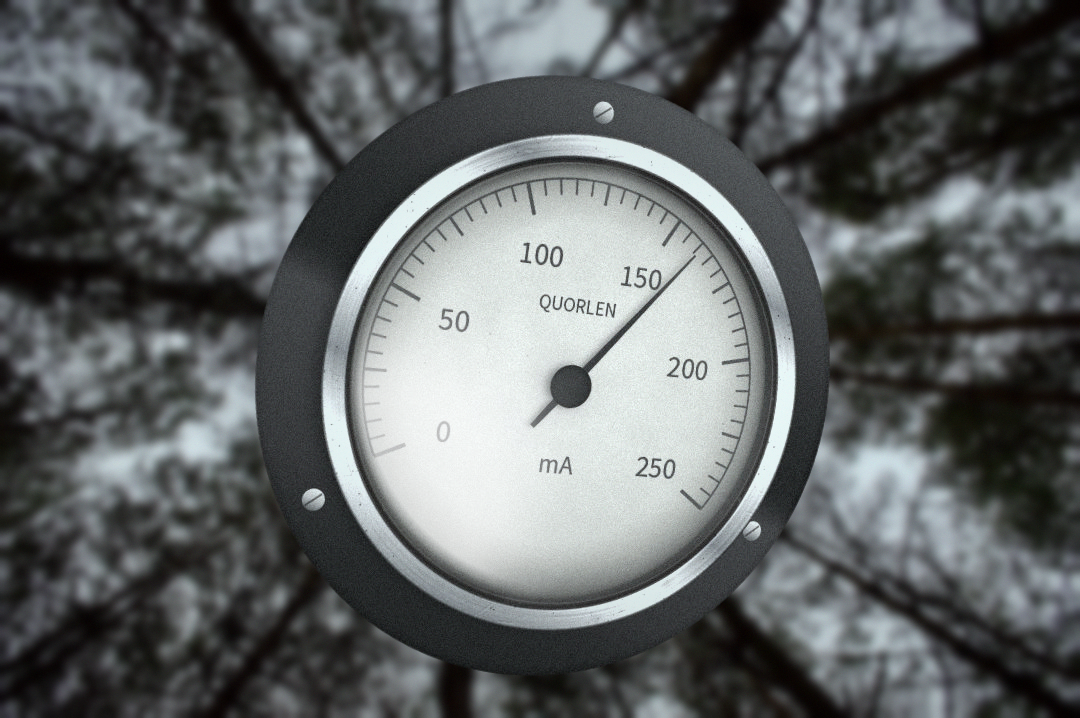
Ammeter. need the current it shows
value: 160 mA
